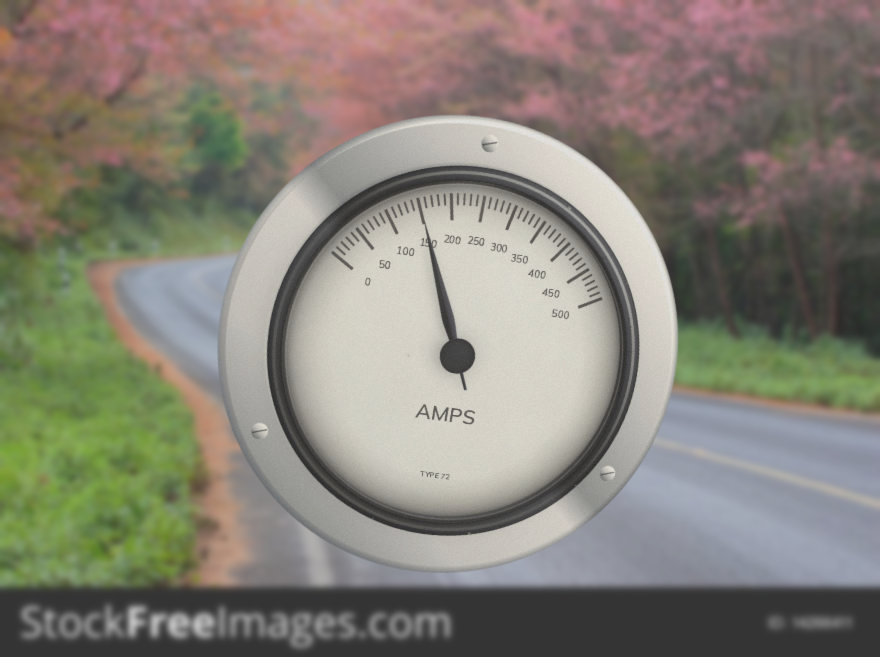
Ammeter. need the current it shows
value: 150 A
